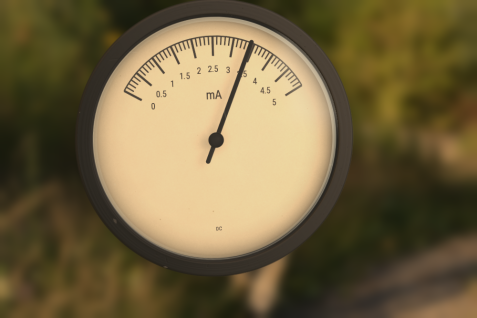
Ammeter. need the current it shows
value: 3.4 mA
